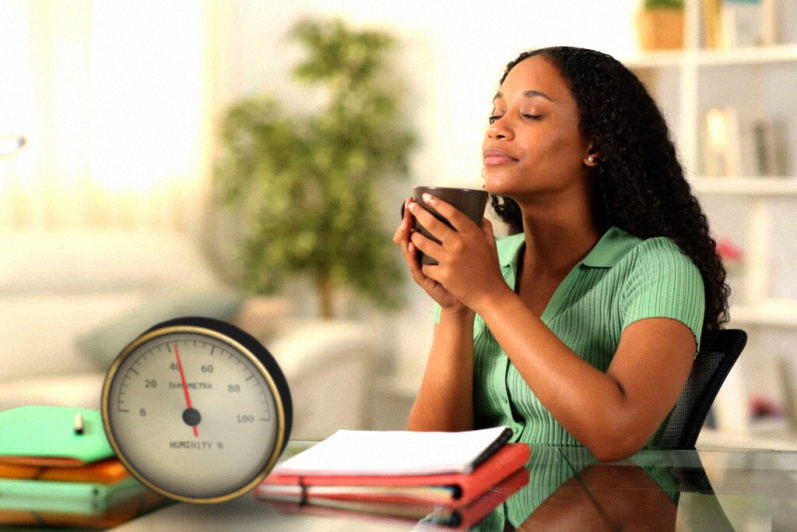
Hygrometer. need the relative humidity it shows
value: 44 %
